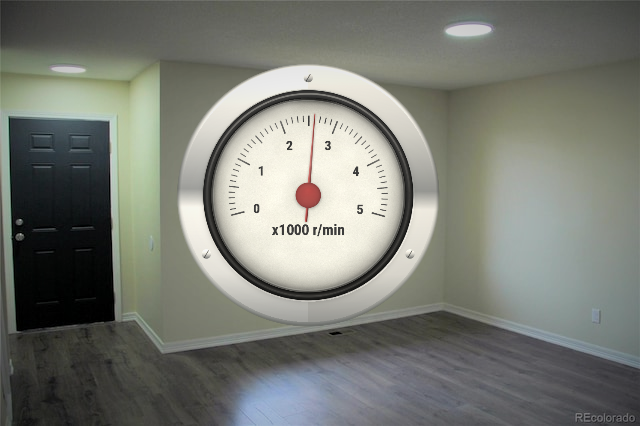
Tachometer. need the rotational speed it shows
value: 2600 rpm
